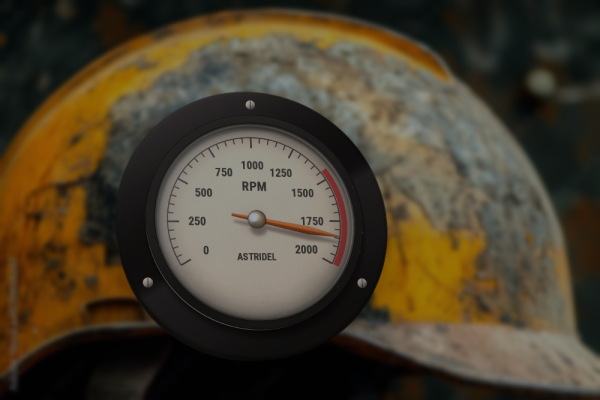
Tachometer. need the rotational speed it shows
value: 1850 rpm
